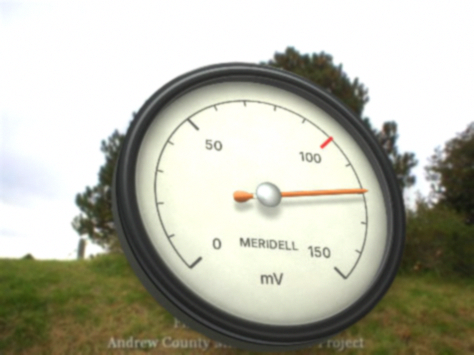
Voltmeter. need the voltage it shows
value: 120 mV
